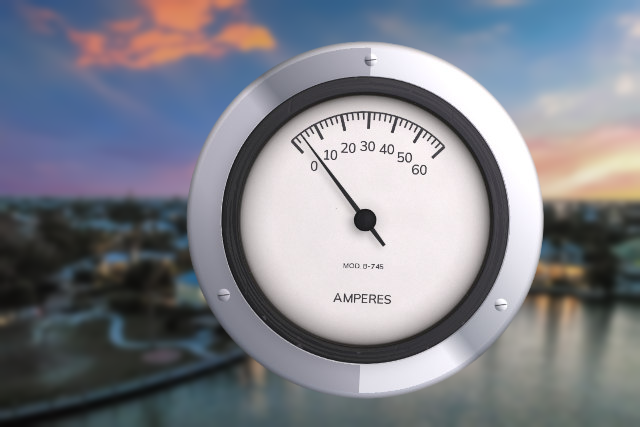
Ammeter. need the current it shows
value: 4 A
